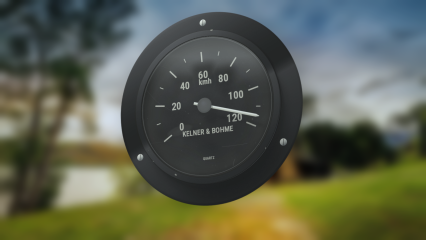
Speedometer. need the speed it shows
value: 115 km/h
